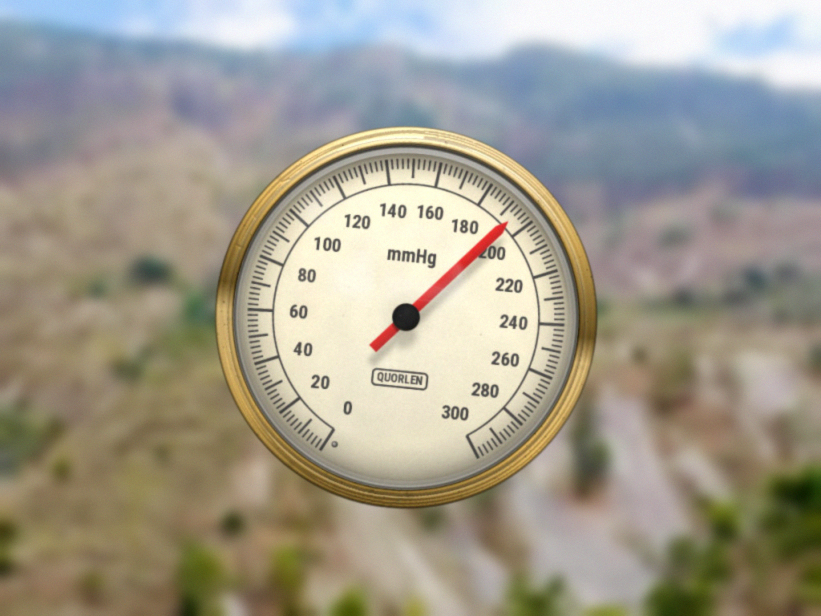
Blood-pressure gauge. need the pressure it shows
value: 194 mmHg
